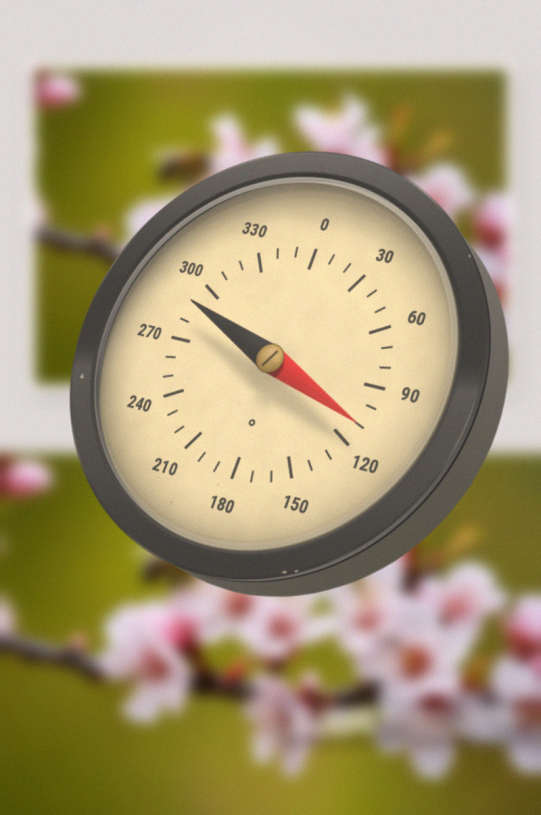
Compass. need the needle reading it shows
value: 110 °
